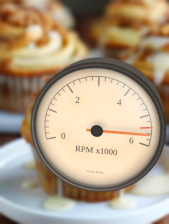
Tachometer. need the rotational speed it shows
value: 5600 rpm
